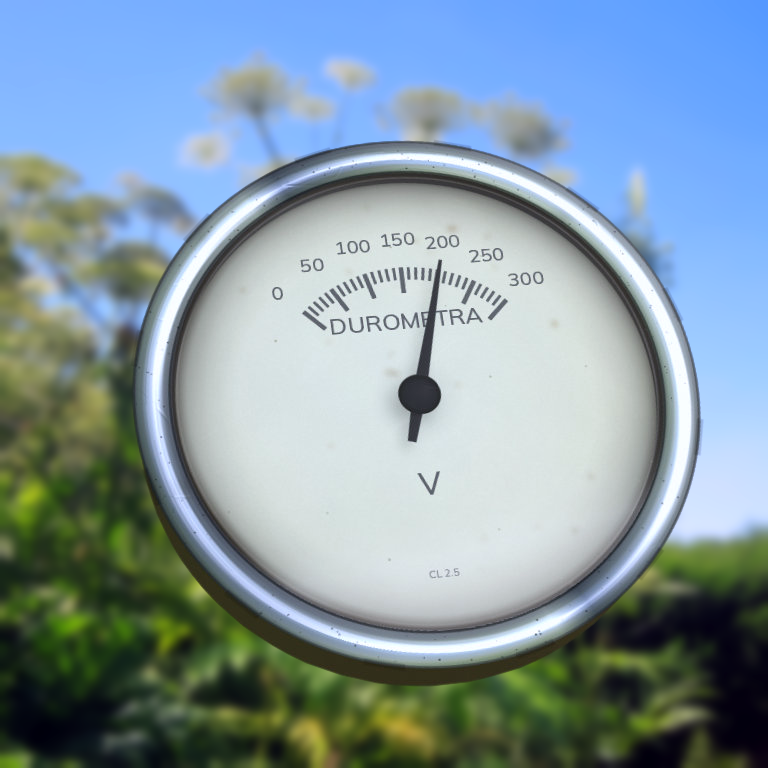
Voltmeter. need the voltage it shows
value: 200 V
